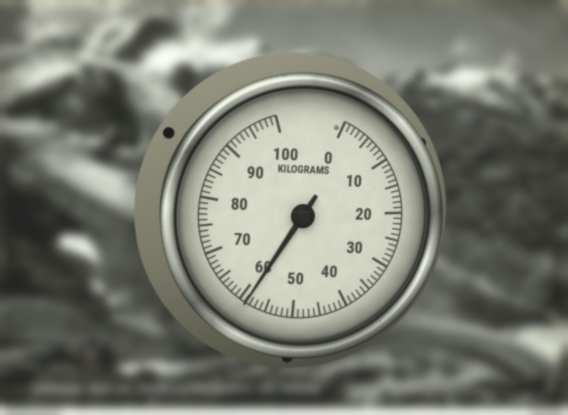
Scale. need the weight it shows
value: 59 kg
